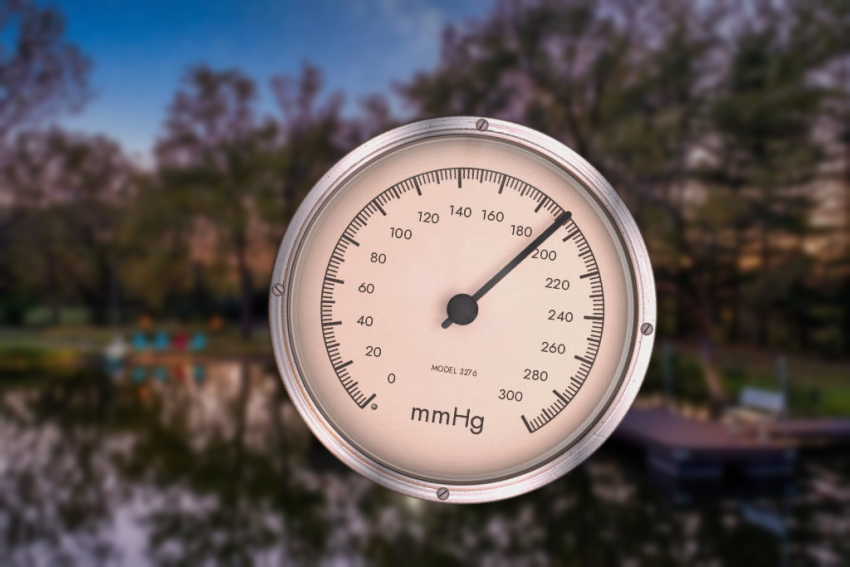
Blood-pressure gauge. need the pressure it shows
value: 192 mmHg
